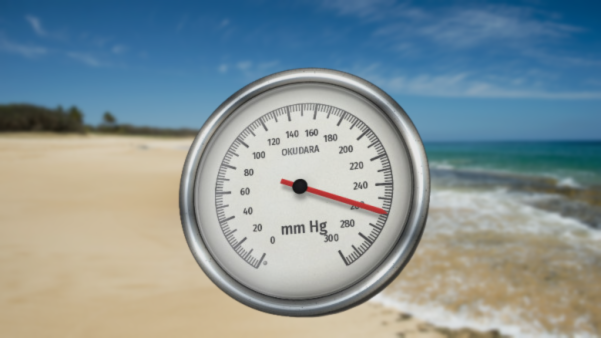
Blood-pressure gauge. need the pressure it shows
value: 260 mmHg
